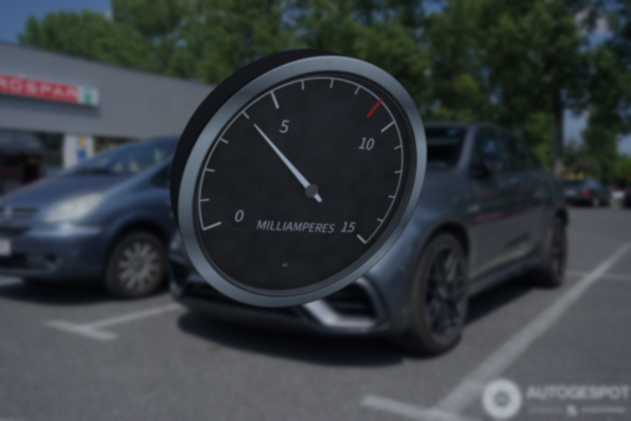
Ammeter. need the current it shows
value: 4 mA
